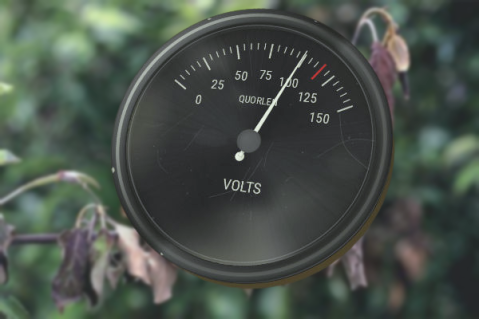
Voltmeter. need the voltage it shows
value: 100 V
